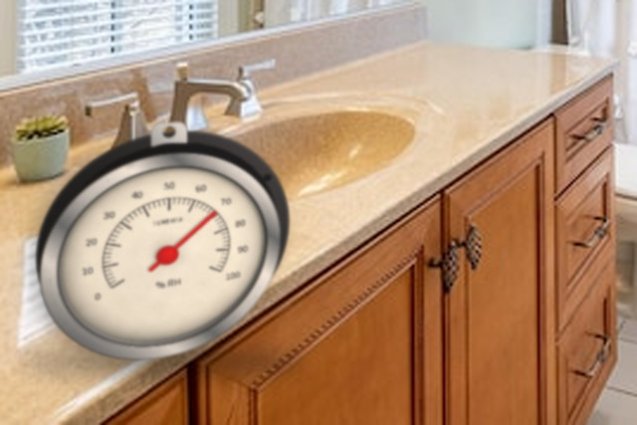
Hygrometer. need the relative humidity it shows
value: 70 %
